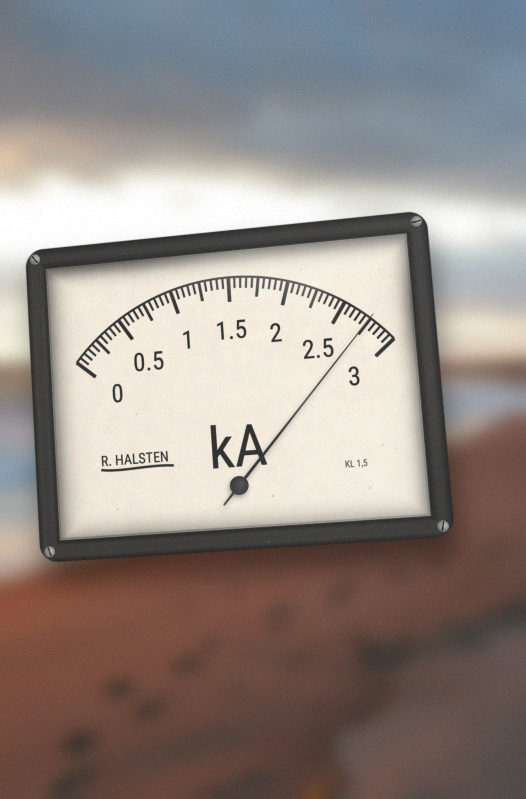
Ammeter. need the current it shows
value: 2.75 kA
